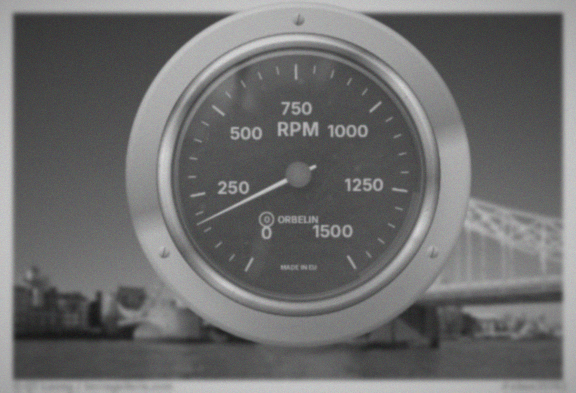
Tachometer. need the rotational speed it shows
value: 175 rpm
